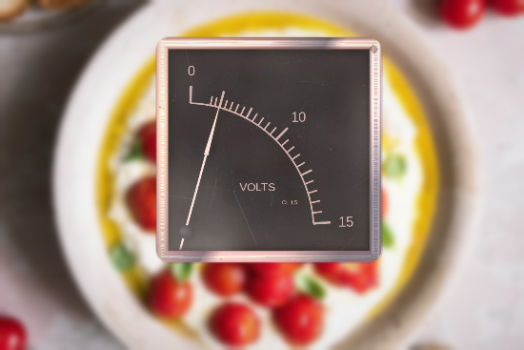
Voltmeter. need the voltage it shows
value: 5 V
